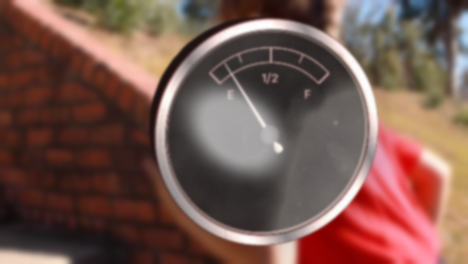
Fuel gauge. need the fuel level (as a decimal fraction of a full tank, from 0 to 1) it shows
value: 0.125
